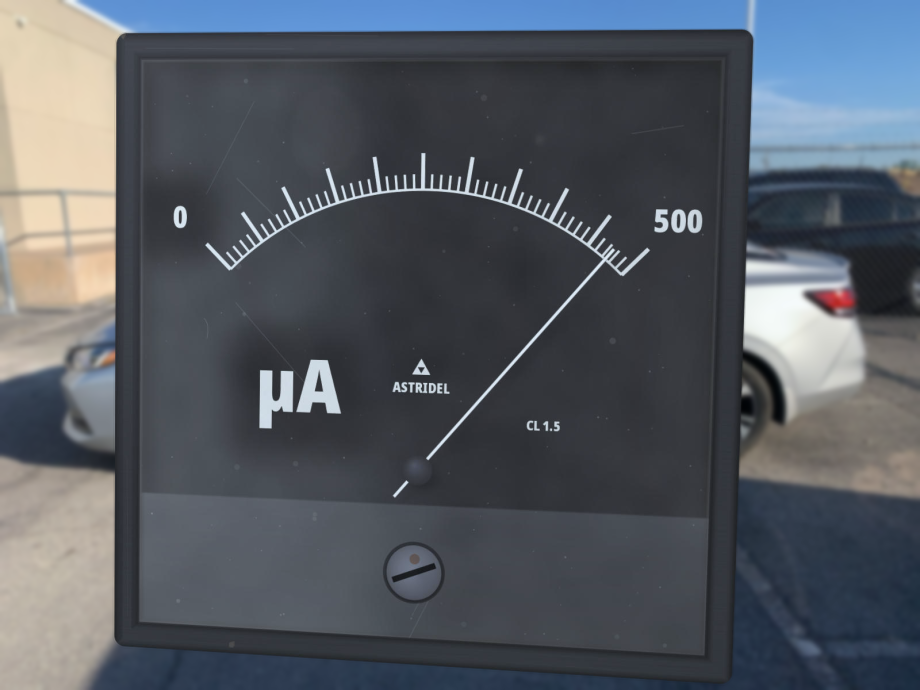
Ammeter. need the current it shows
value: 475 µA
